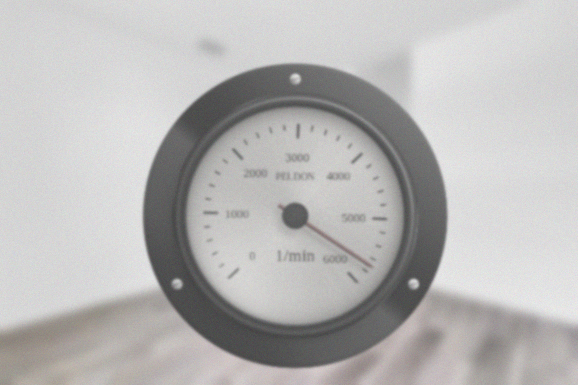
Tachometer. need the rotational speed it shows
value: 5700 rpm
